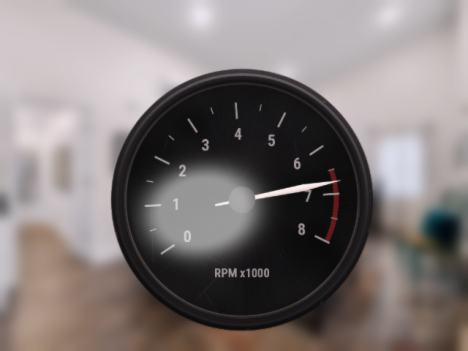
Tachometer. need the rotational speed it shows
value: 6750 rpm
